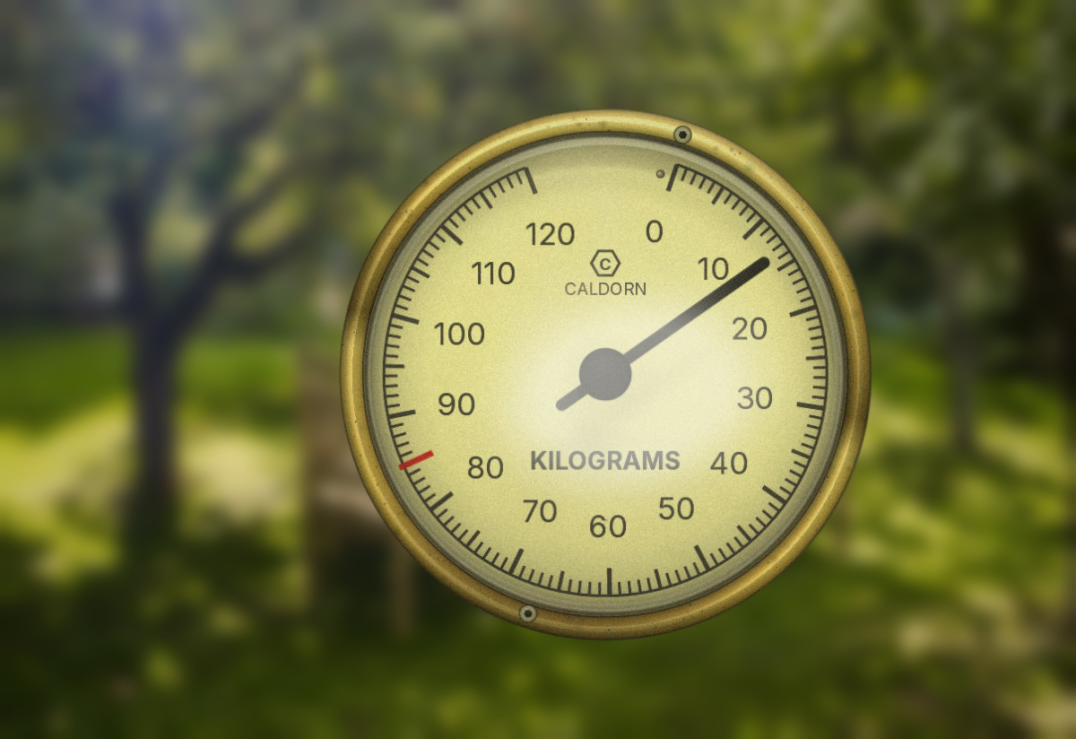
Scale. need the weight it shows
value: 13.5 kg
